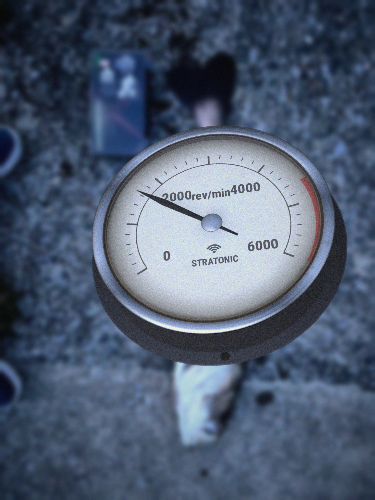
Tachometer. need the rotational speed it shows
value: 1600 rpm
